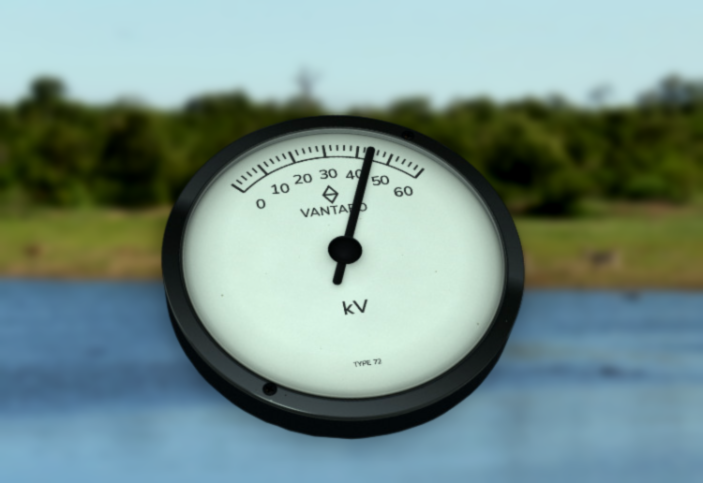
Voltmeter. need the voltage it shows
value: 44 kV
